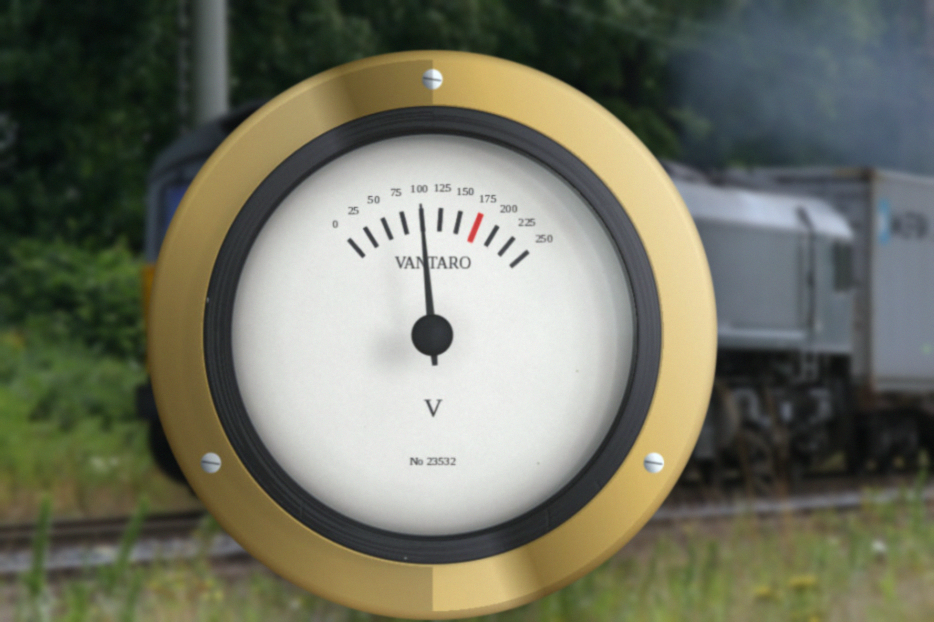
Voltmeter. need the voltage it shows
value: 100 V
